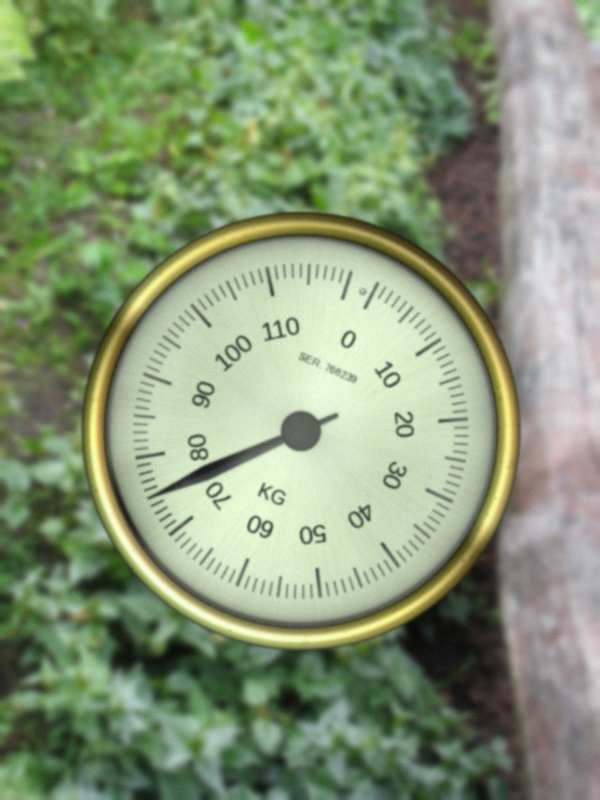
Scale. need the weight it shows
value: 75 kg
